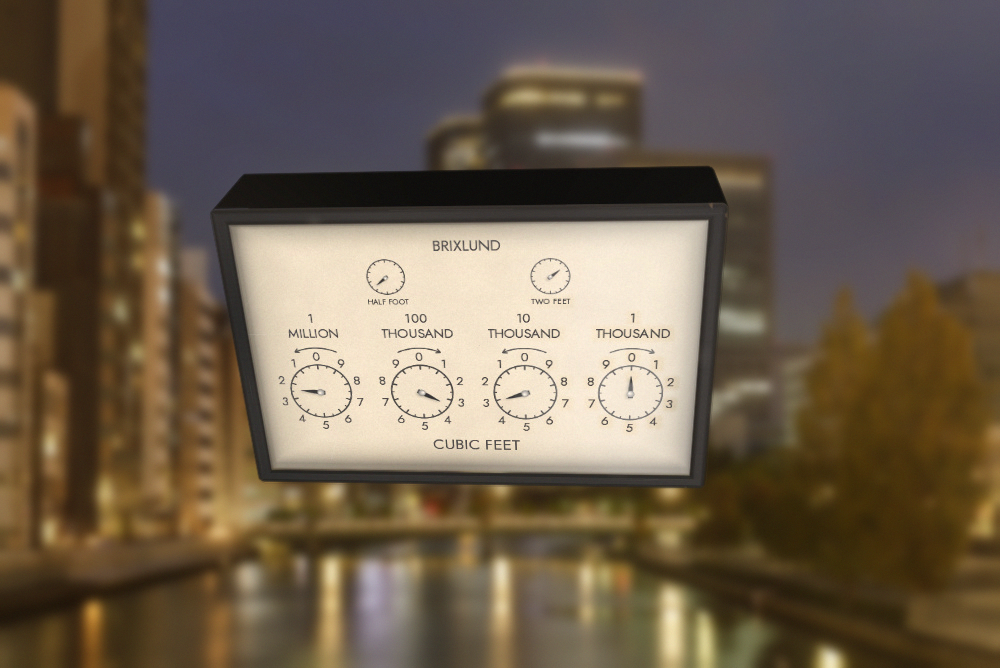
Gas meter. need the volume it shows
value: 233000 ft³
